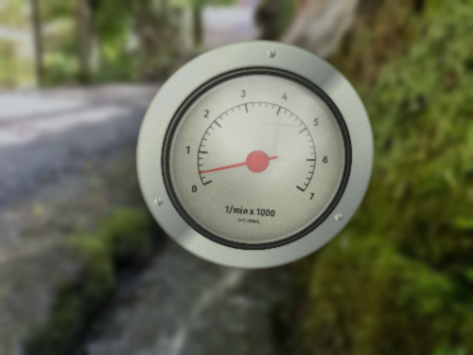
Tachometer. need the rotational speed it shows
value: 400 rpm
